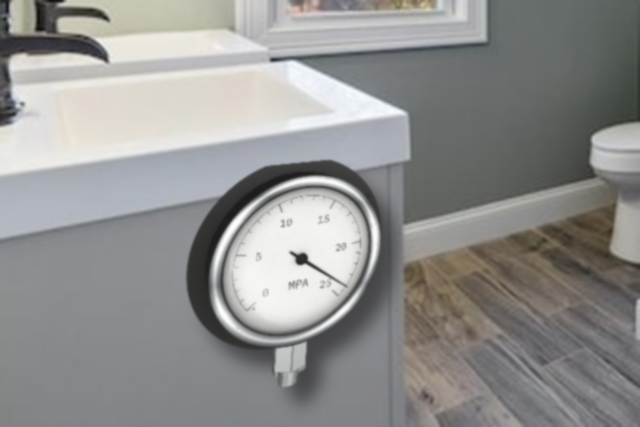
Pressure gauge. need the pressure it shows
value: 24 MPa
